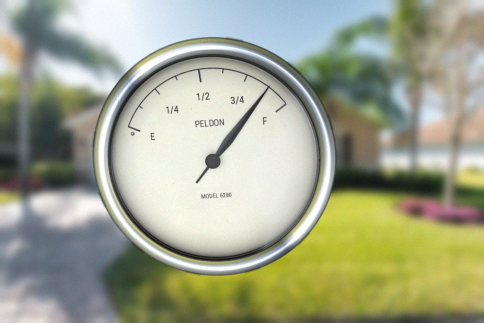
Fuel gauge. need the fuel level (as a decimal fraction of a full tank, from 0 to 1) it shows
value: 0.875
